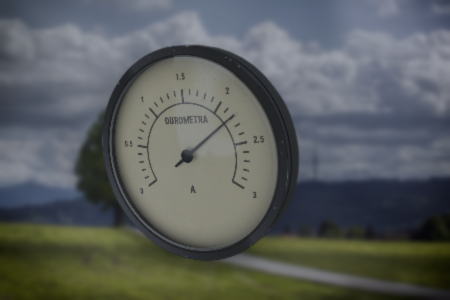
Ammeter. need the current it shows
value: 2.2 A
